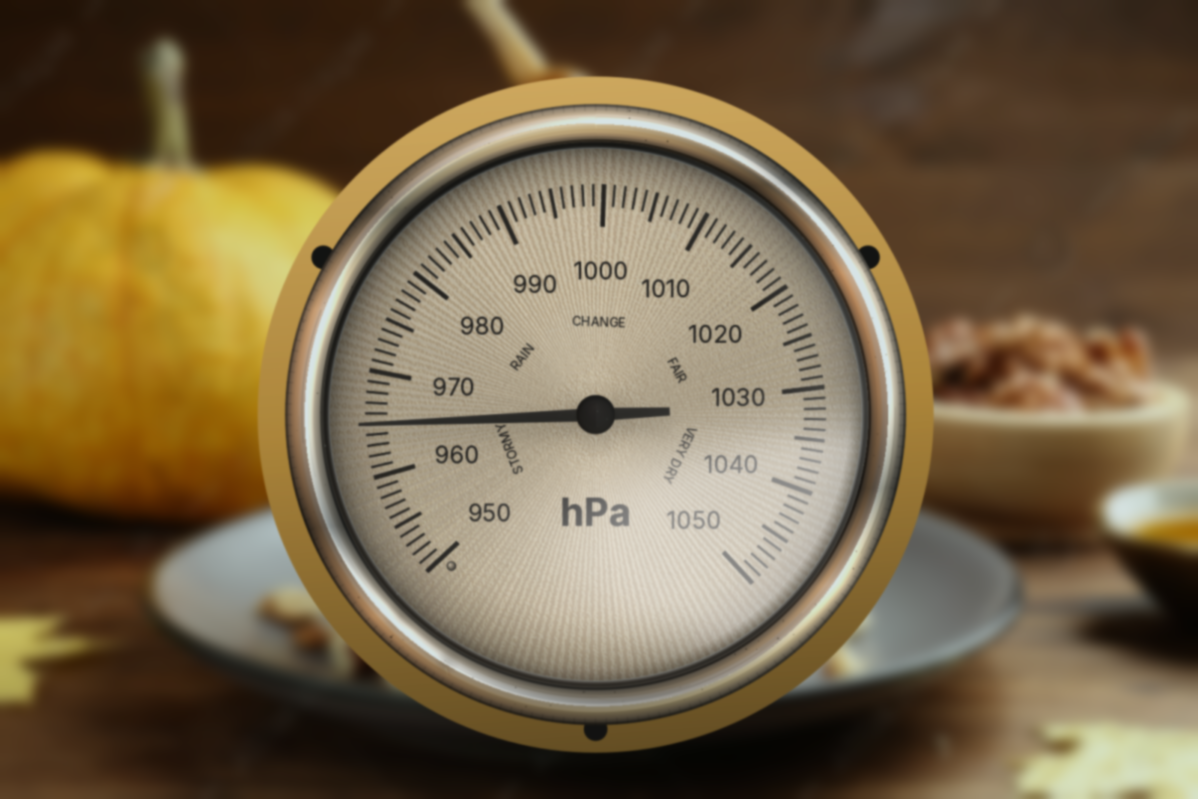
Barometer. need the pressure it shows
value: 965 hPa
